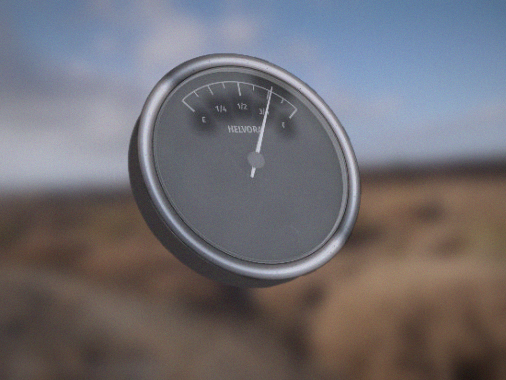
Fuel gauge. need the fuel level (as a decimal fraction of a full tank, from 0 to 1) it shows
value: 0.75
